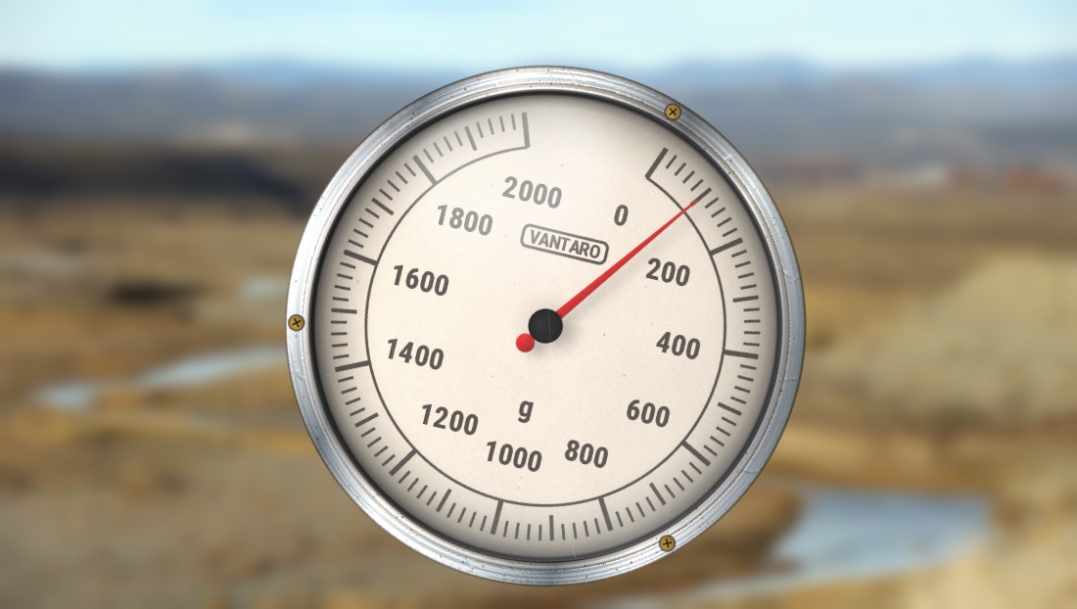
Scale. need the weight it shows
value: 100 g
